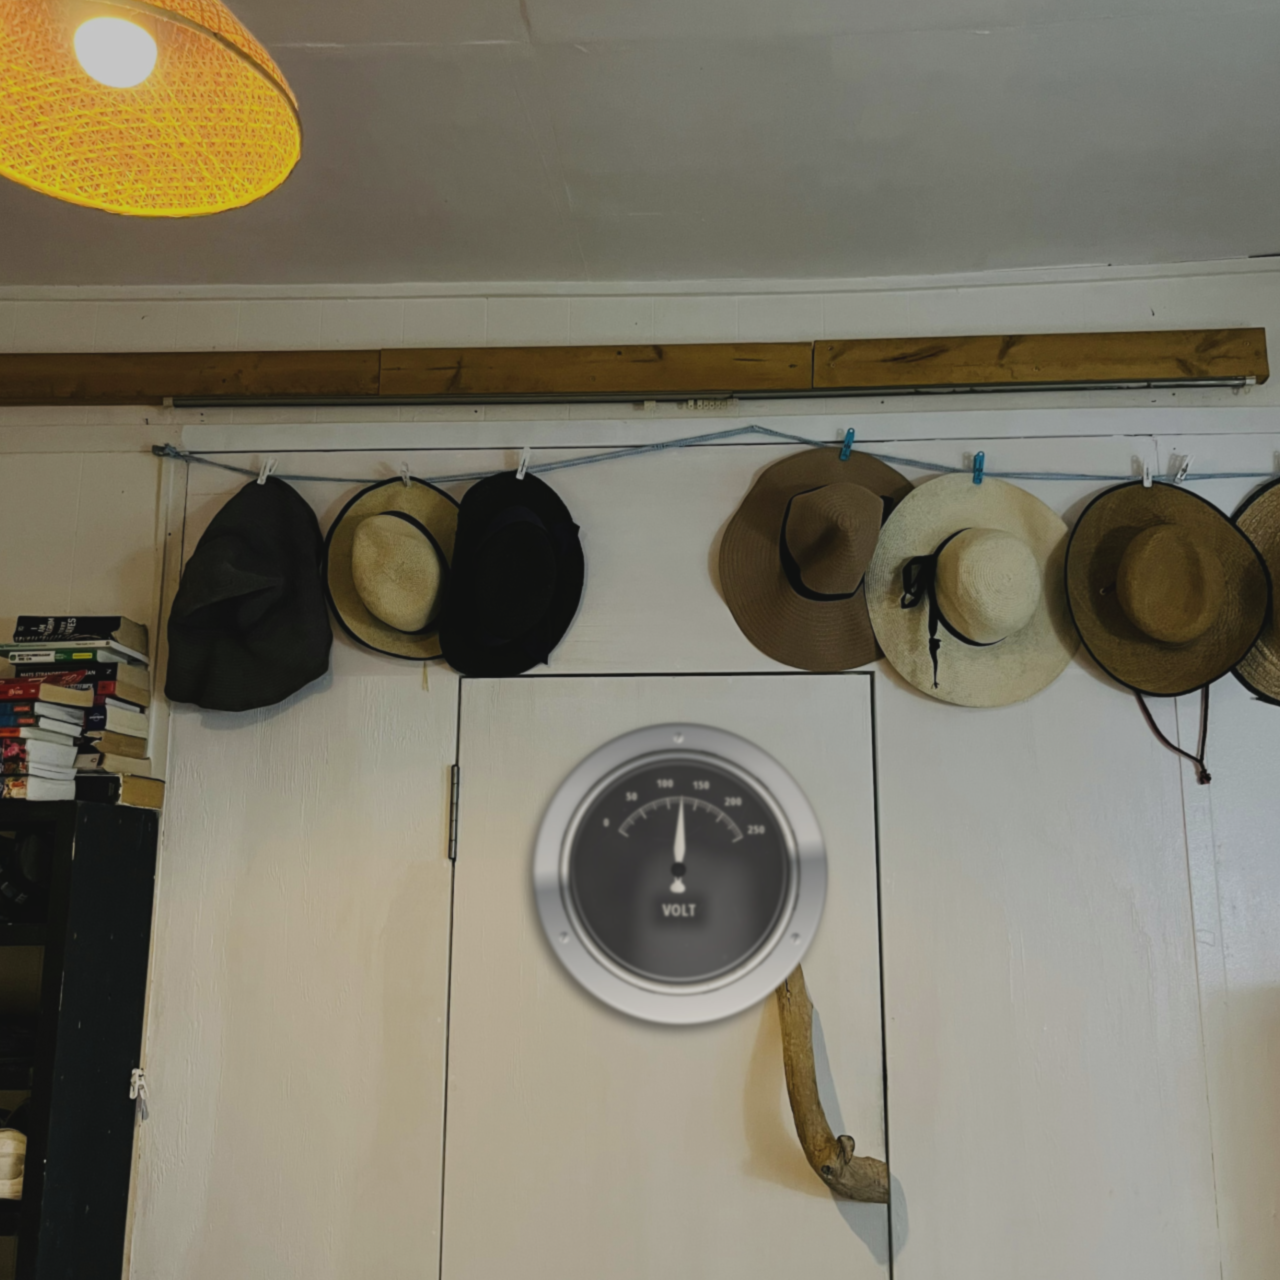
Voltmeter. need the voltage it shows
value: 125 V
